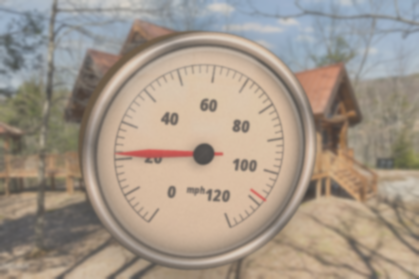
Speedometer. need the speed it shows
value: 22 mph
